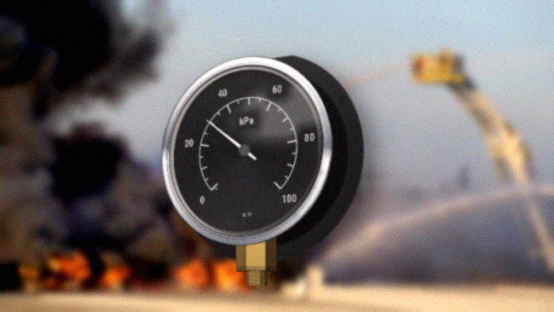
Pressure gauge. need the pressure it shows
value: 30 kPa
